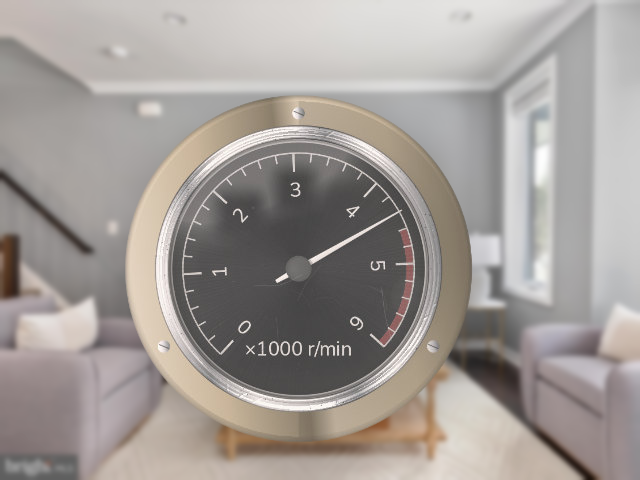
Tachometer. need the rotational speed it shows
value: 4400 rpm
